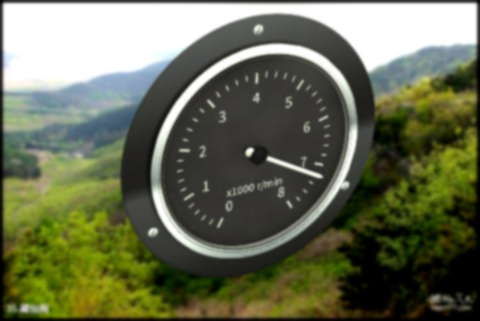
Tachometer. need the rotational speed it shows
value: 7200 rpm
